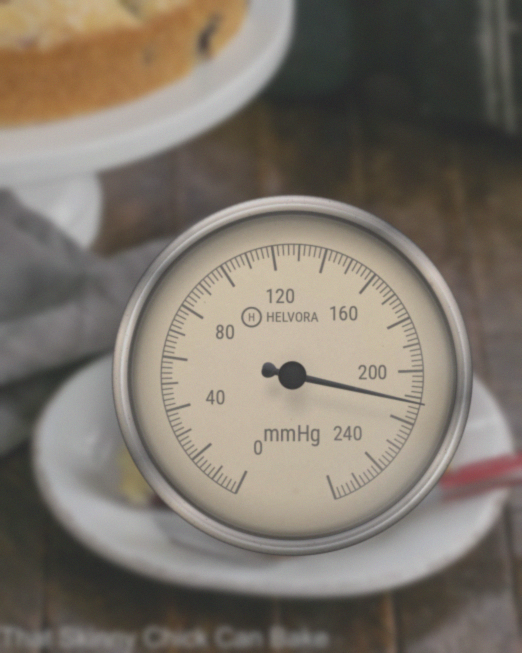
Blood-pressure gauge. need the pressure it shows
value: 212 mmHg
